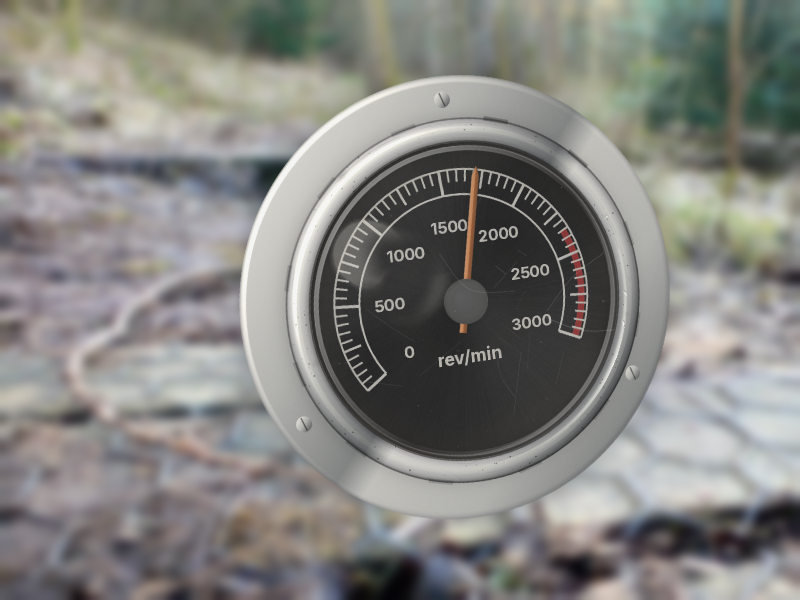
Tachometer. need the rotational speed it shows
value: 1700 rpm
